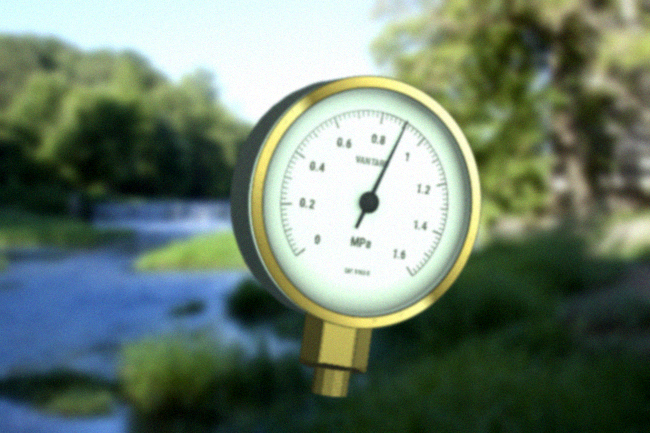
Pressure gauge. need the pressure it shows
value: 0.9 MPa
